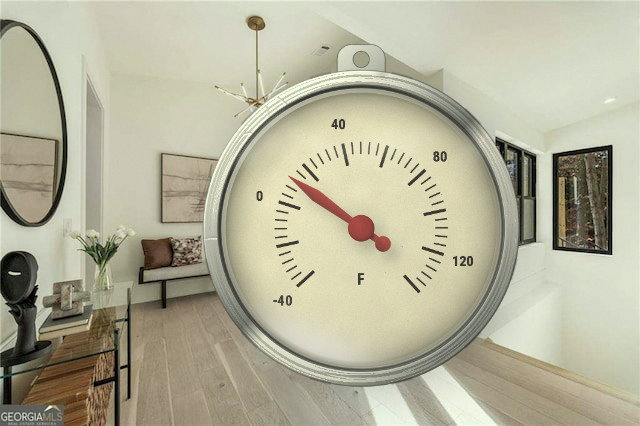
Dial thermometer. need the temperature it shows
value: 12 °F
